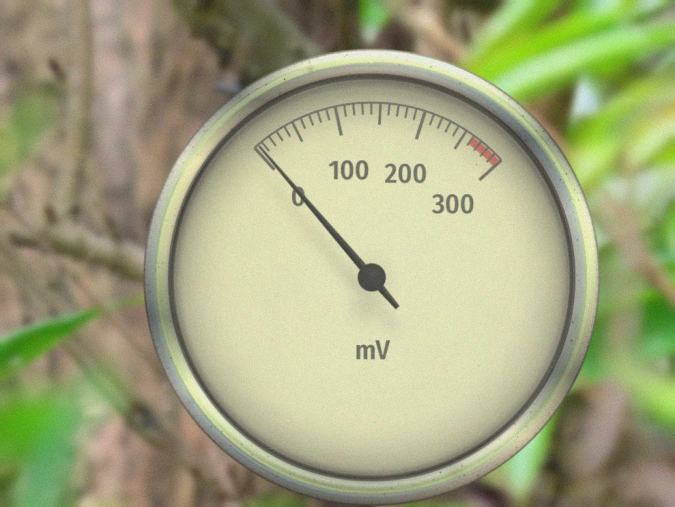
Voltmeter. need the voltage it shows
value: 5 mV
